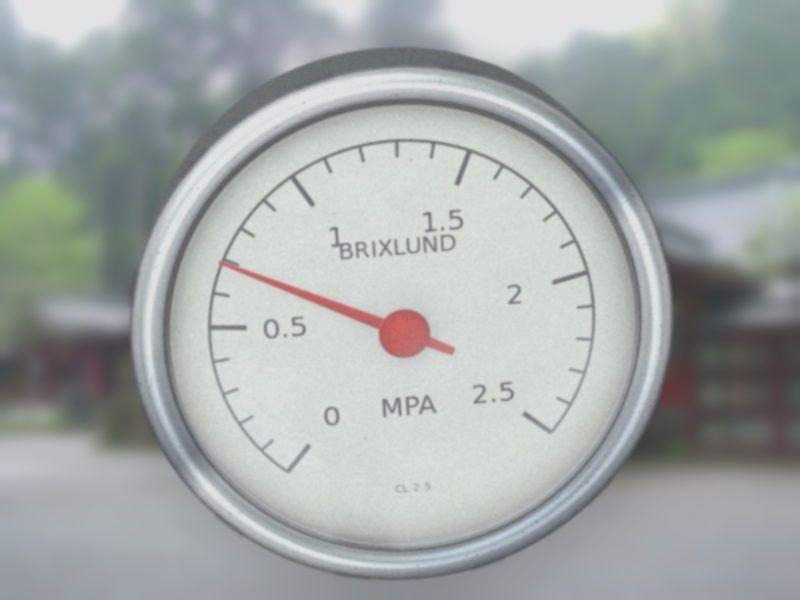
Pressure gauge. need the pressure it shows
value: 0.7 MPa
